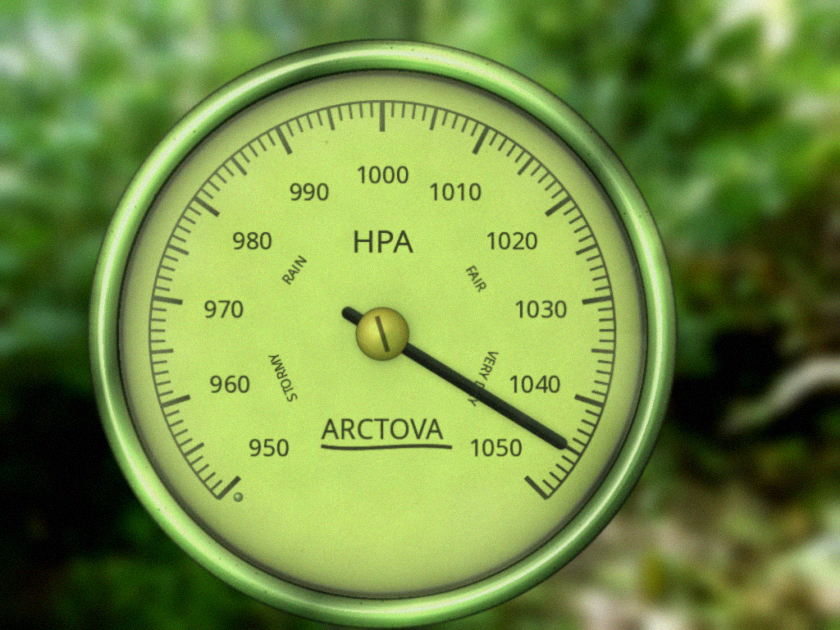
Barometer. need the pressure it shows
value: 1045 hPa
